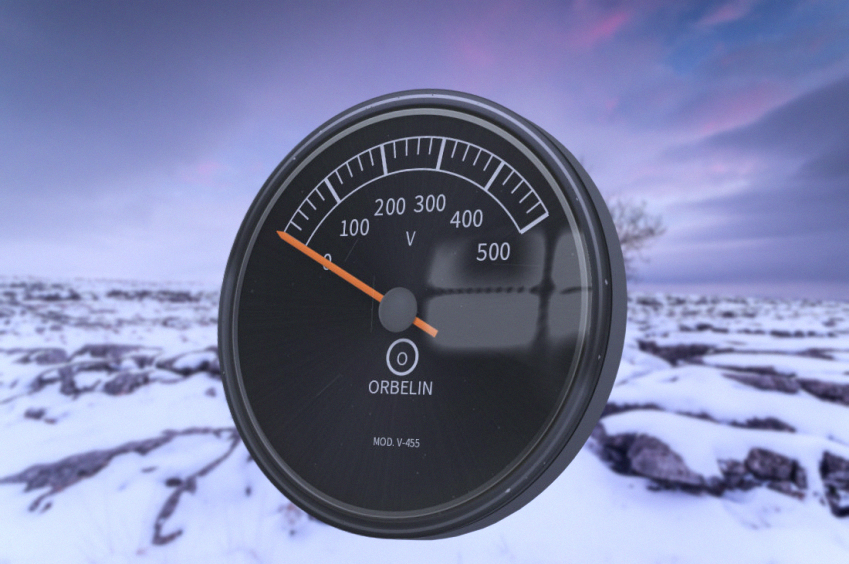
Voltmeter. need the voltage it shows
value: 0 V
